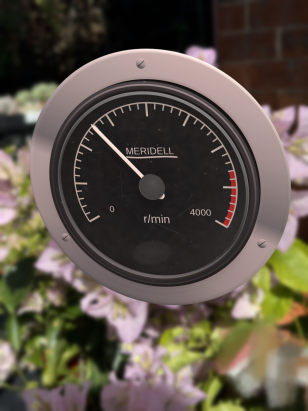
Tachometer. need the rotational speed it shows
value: 1300 rpm
